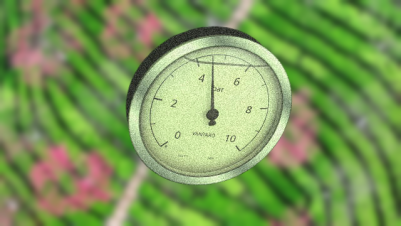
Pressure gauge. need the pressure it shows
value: 4.5 bar
